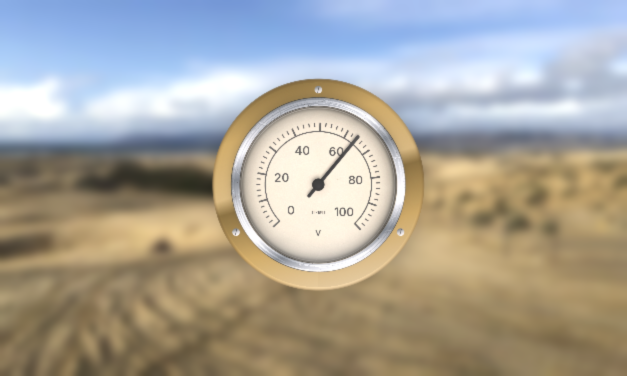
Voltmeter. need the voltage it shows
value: 64 V
